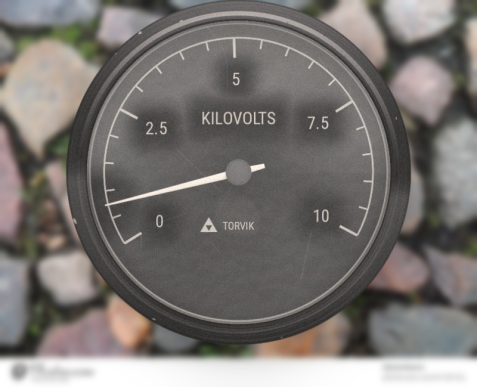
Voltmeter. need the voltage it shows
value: 0.75 kV
